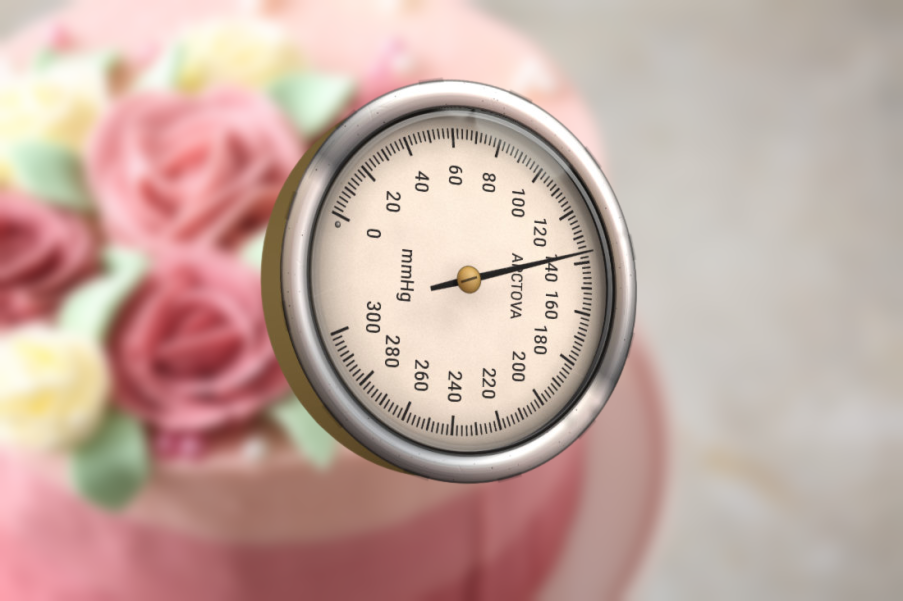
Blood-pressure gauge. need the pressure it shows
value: 136 mmHg
